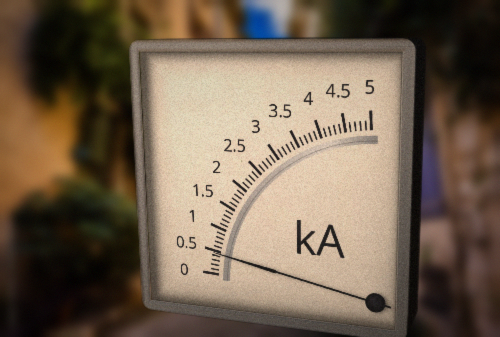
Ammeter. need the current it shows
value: 0.5 kA
